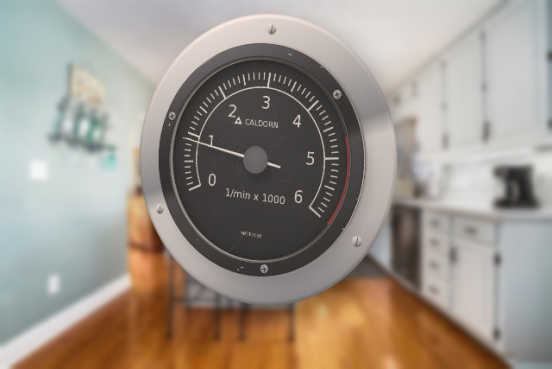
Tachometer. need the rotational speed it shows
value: 900 rpm
